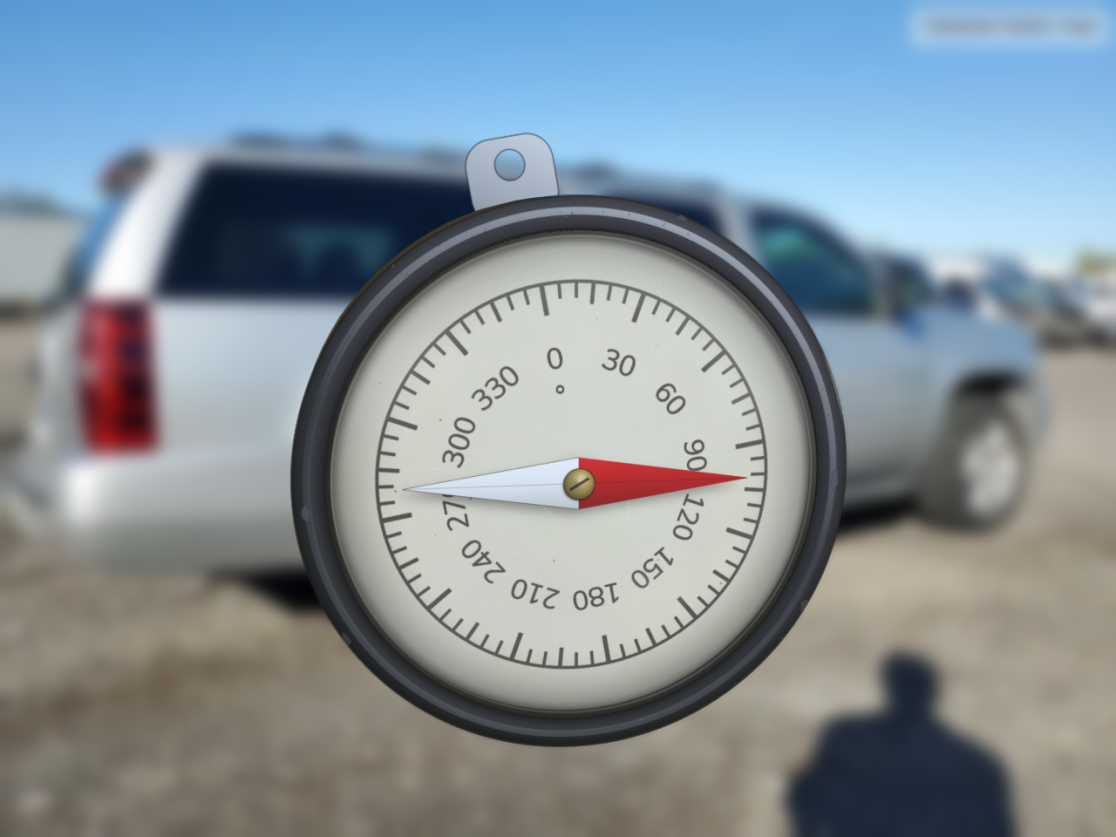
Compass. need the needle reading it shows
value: 100 °
